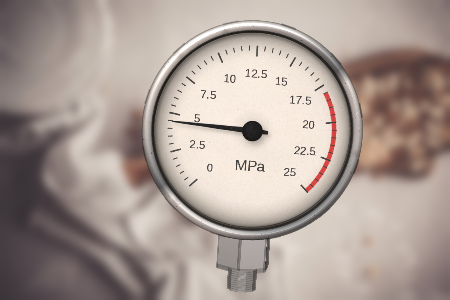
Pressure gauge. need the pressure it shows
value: 4.5 MPa
